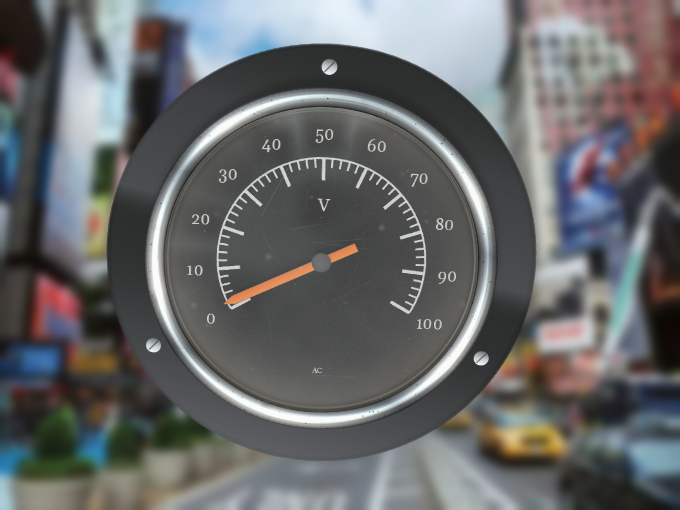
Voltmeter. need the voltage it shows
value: 2 V
